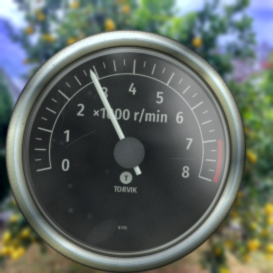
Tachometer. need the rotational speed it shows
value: 2875 rpm
